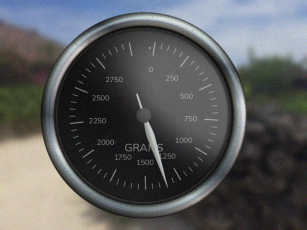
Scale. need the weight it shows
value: 1350 g
